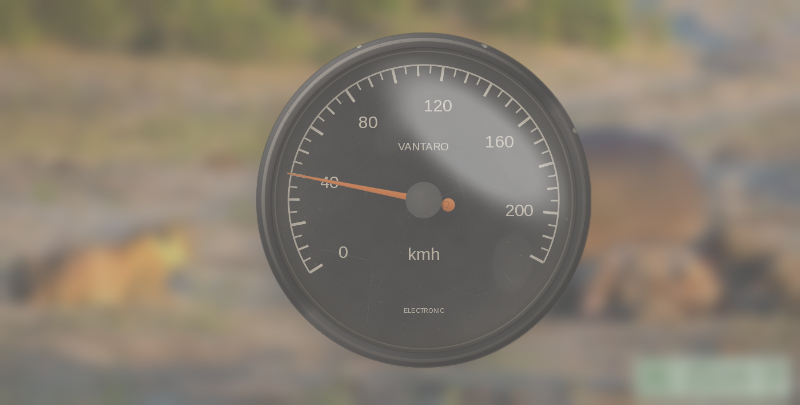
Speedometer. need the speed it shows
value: 40 km/h
